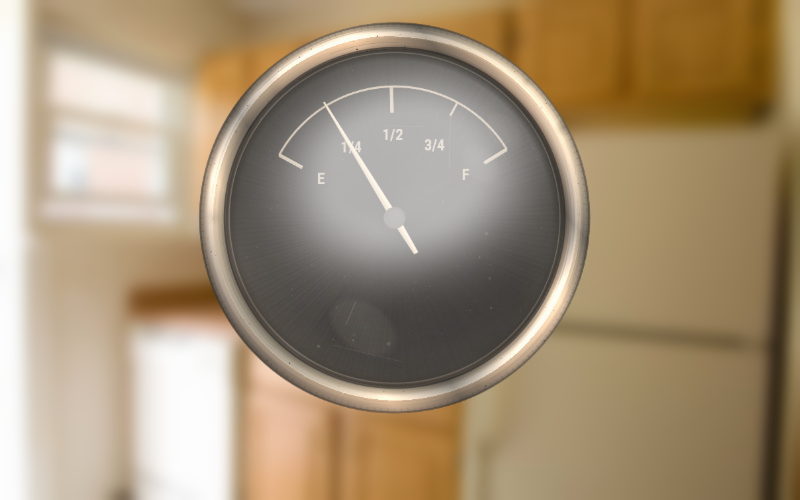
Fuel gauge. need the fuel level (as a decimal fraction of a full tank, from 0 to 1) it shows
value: 0.25
